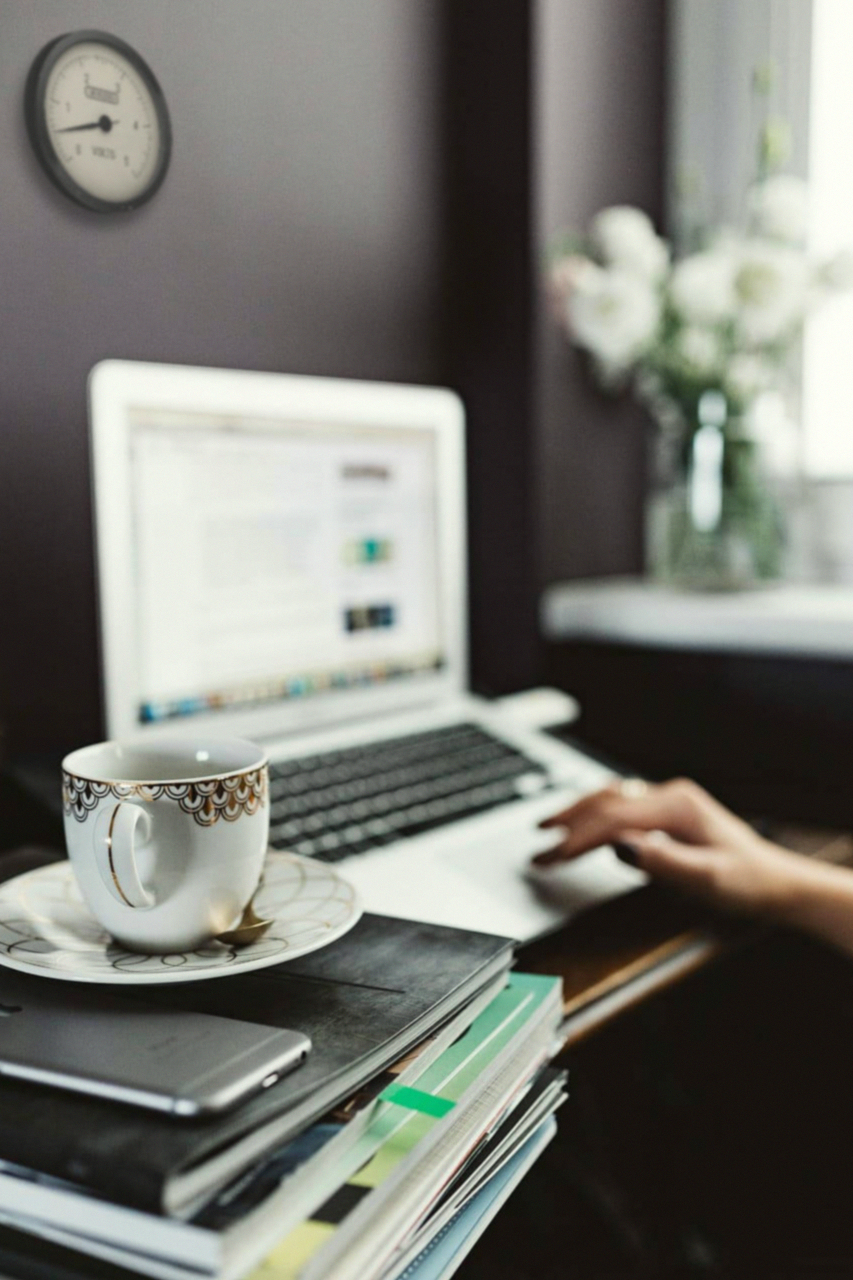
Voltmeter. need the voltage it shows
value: 0.5 V
